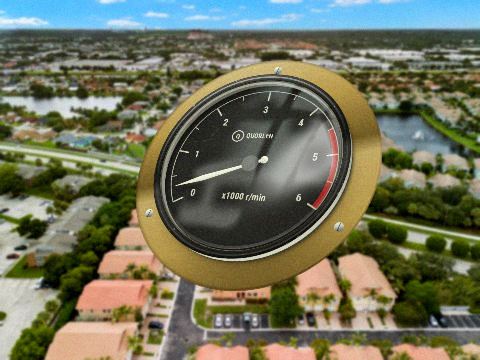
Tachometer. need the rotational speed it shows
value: 250 rpm
